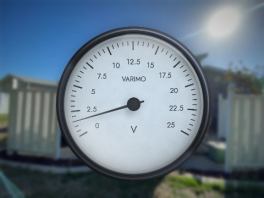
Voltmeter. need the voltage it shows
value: 1.5 V
